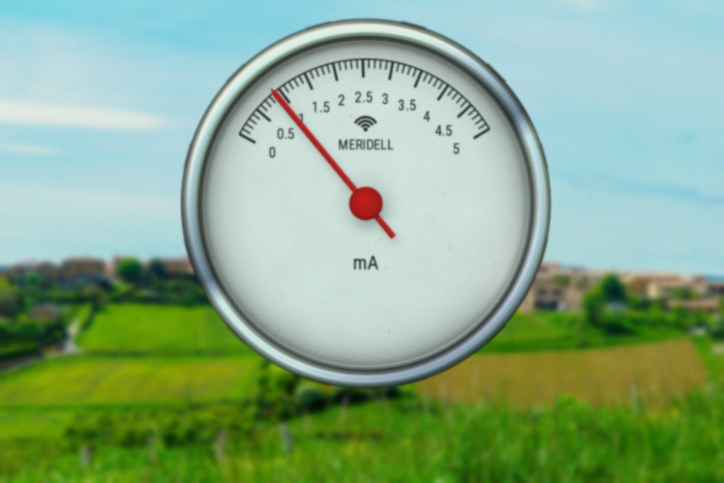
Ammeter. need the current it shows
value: 0.9 mA
